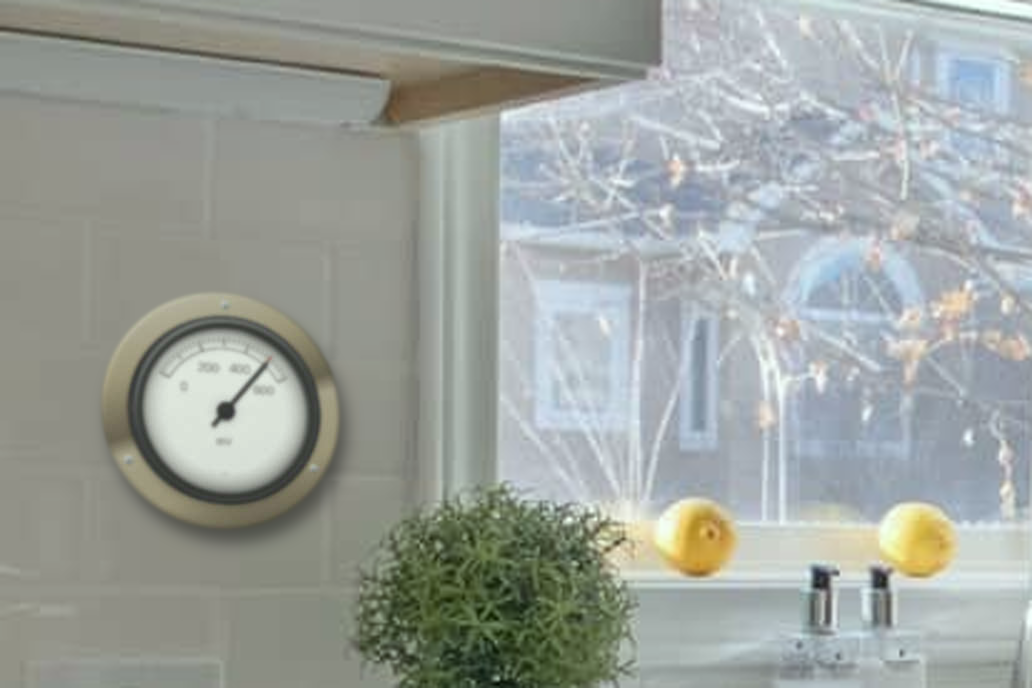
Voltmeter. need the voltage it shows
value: 500 mV
